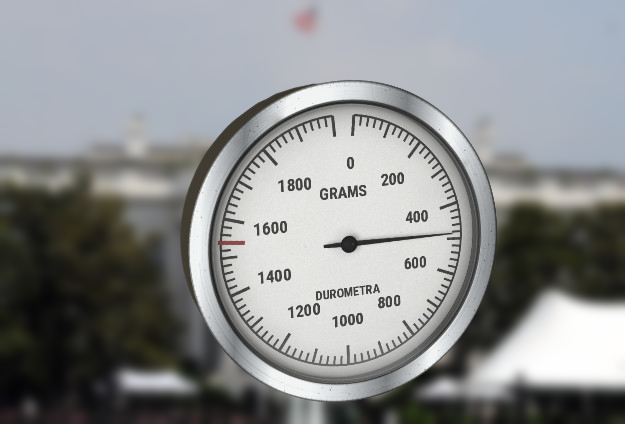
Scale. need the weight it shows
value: 480 g
